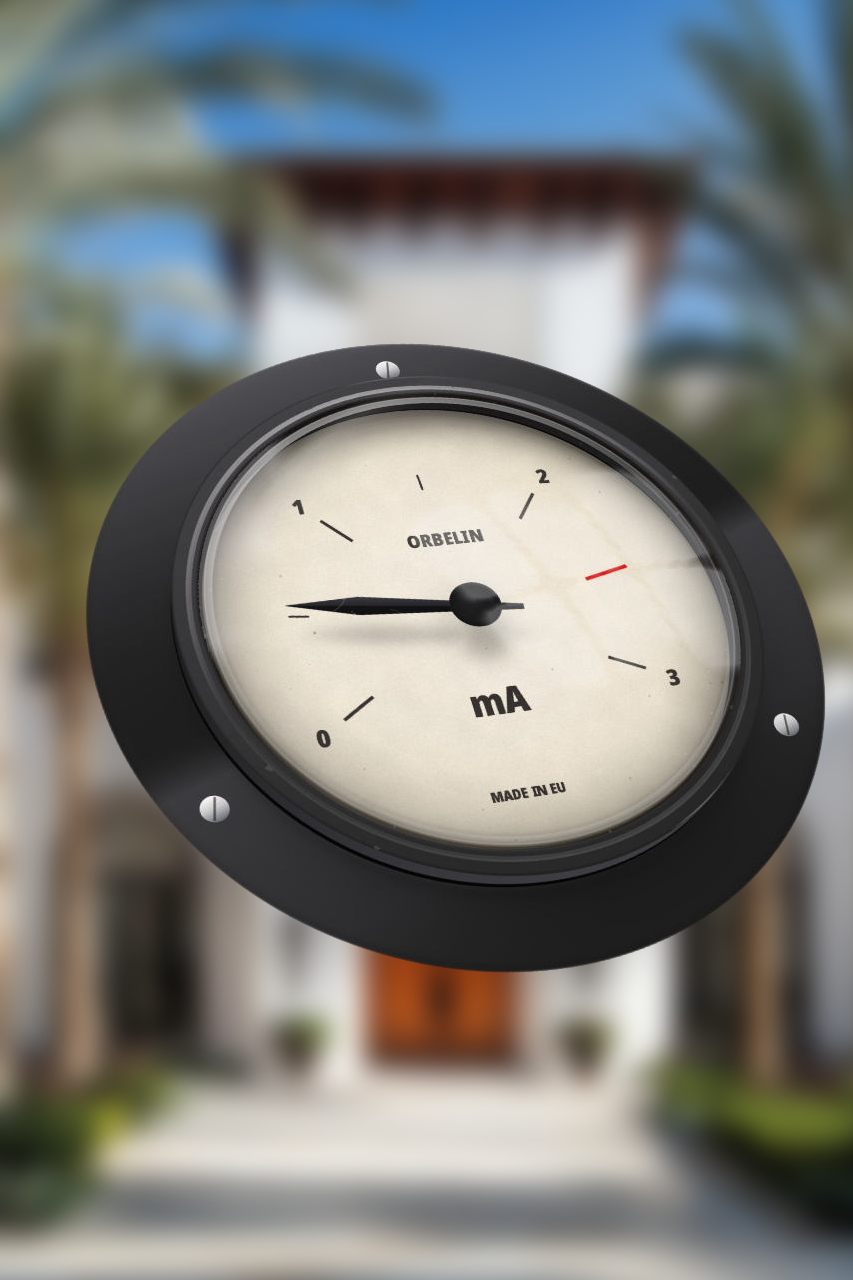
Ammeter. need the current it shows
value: 0.5 mA
